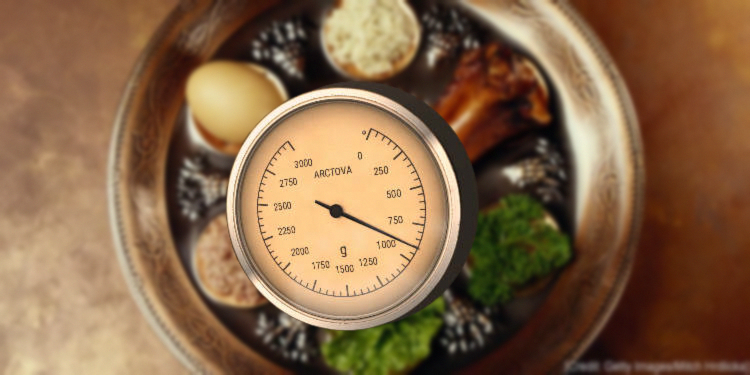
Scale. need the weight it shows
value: 900 g
